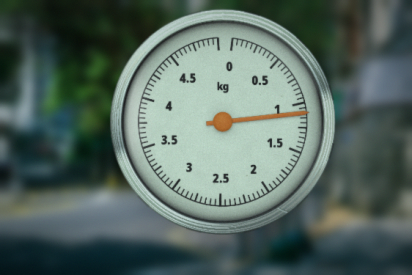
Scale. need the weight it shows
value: 1.1 kg
